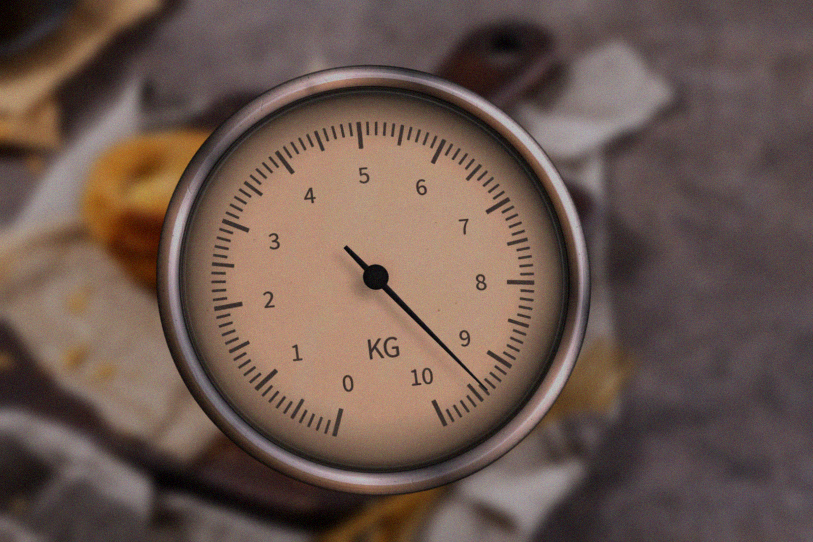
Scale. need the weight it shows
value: 9.4 kg
